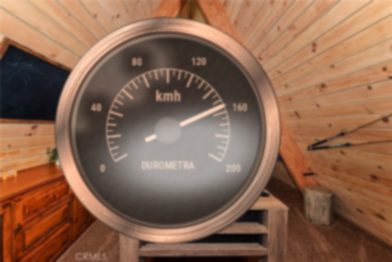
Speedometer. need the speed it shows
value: 155 km/h
